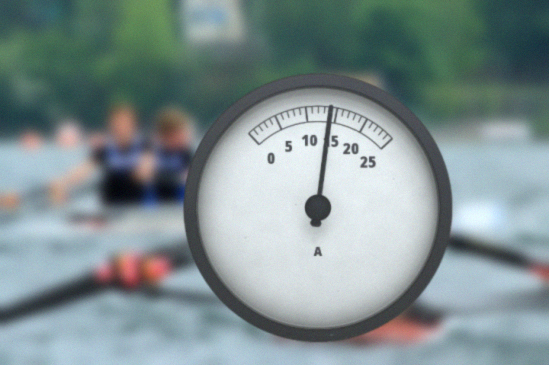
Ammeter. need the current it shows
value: 14 A
